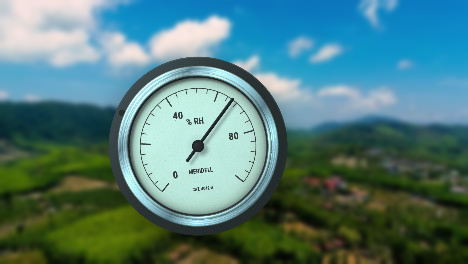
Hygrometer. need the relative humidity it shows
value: 66 %
